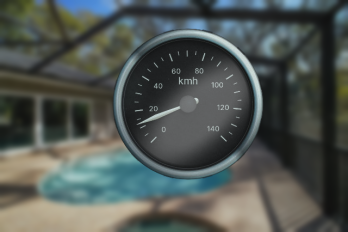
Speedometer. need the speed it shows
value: 12.5 km/h
